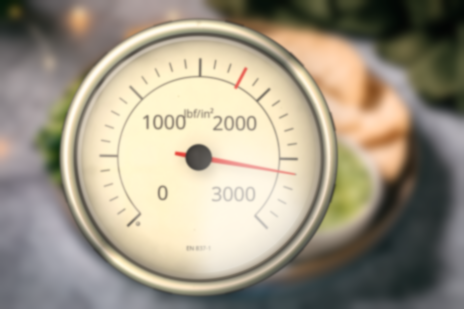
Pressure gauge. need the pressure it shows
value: 2600 psi
